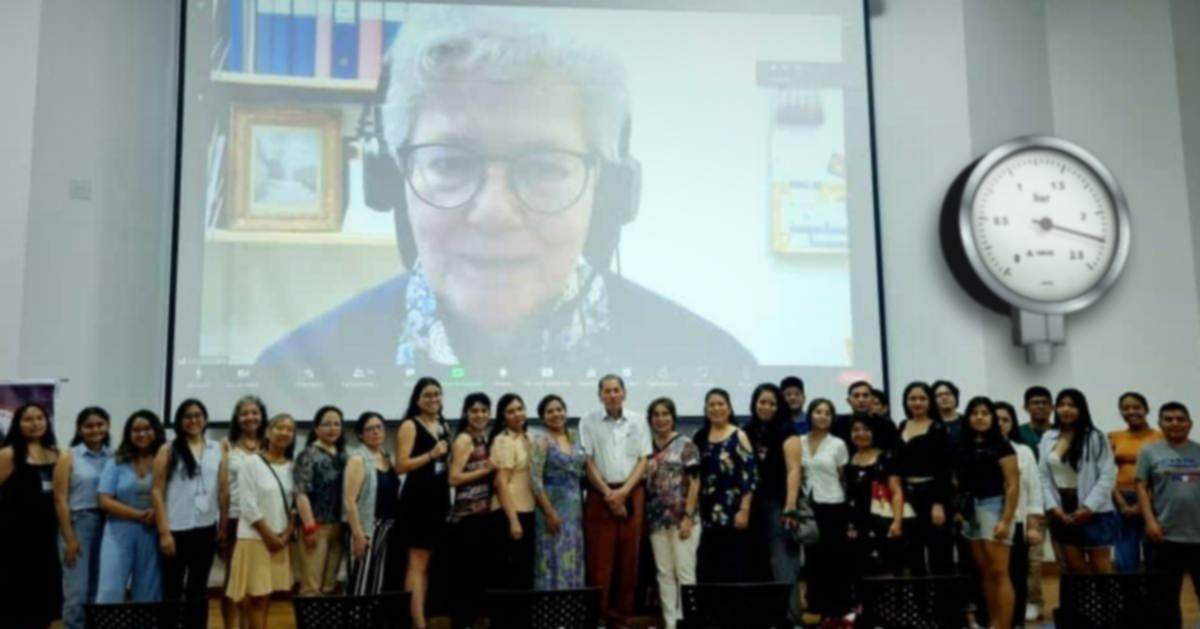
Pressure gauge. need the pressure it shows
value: 2.25 bar
